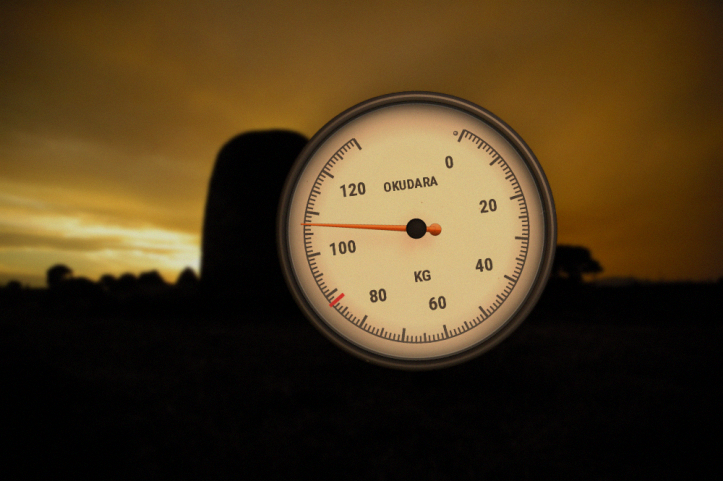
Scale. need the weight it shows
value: 107 kg
